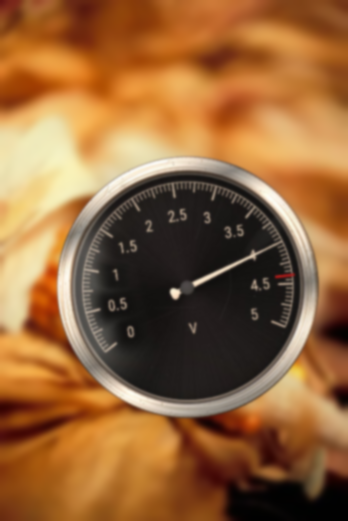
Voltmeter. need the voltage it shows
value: 4 V
